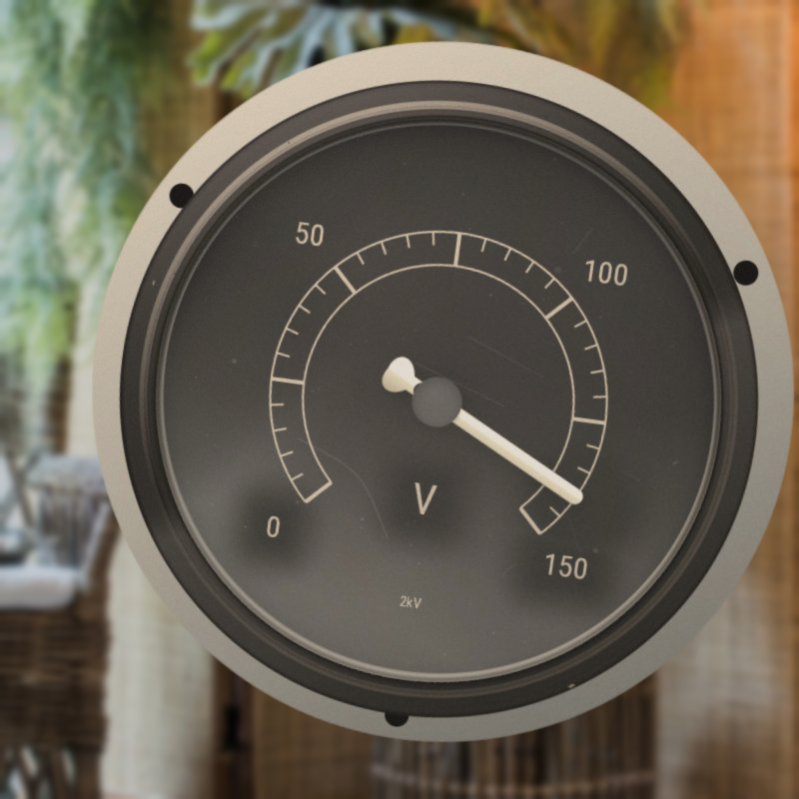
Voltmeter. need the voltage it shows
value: 140 V
